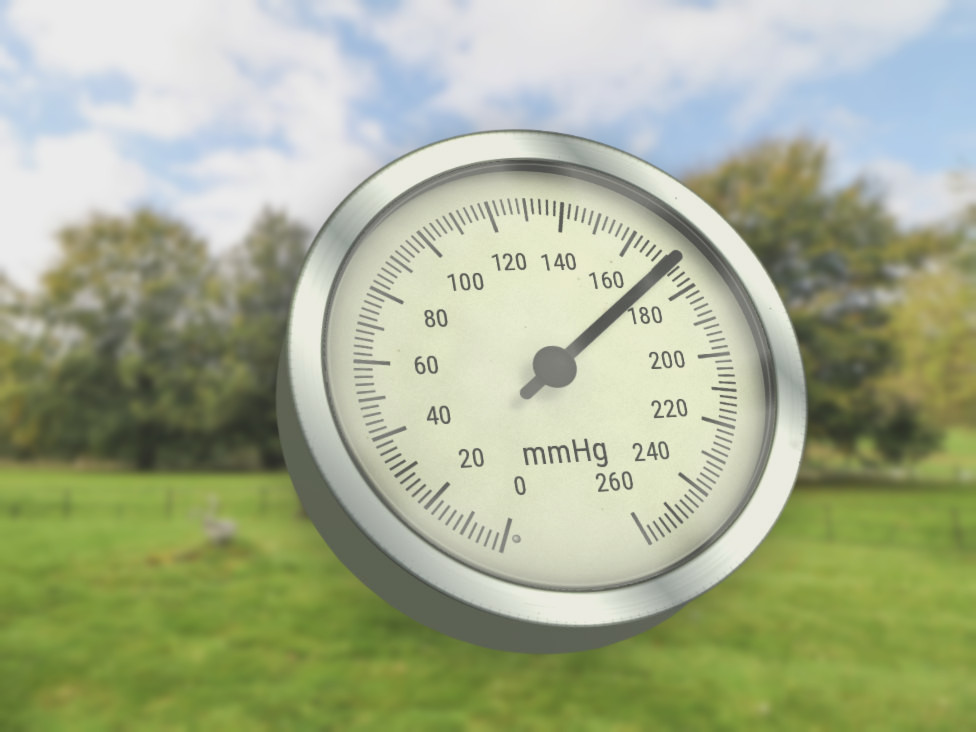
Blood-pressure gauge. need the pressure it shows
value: 172 mmHg
